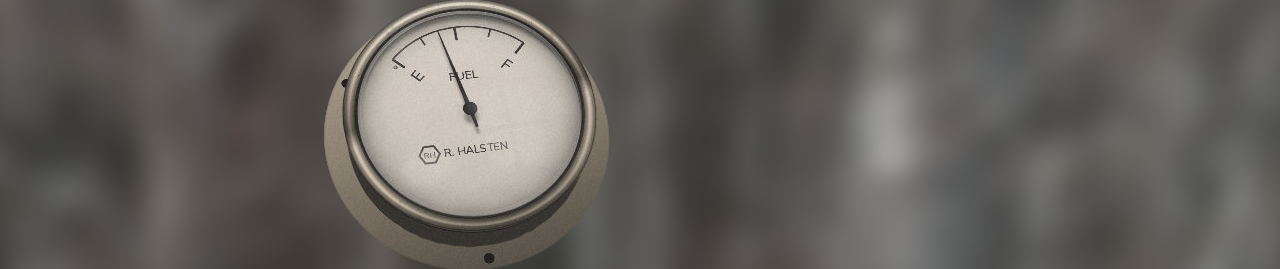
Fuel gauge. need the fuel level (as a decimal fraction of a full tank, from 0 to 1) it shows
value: 0.375
